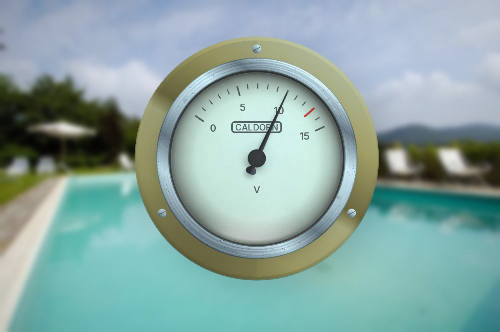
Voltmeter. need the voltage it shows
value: 10 V
